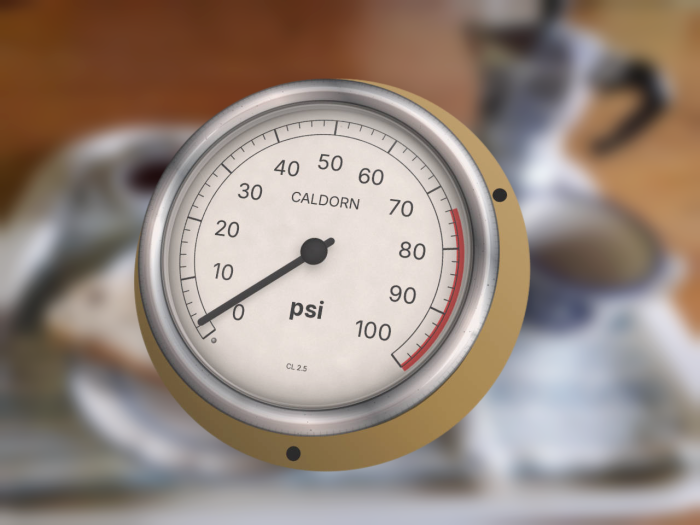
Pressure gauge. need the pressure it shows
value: 2 psi
